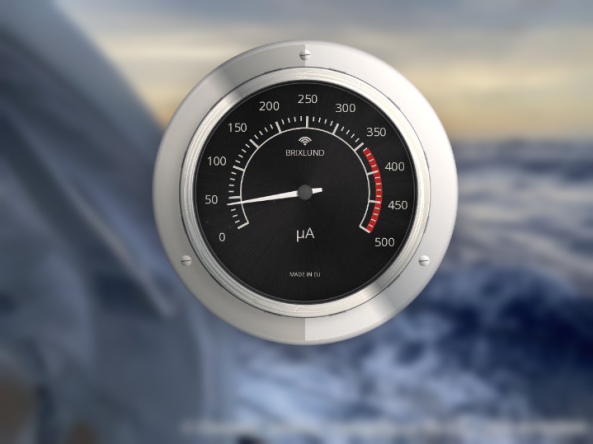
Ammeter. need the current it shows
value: 40 µA
